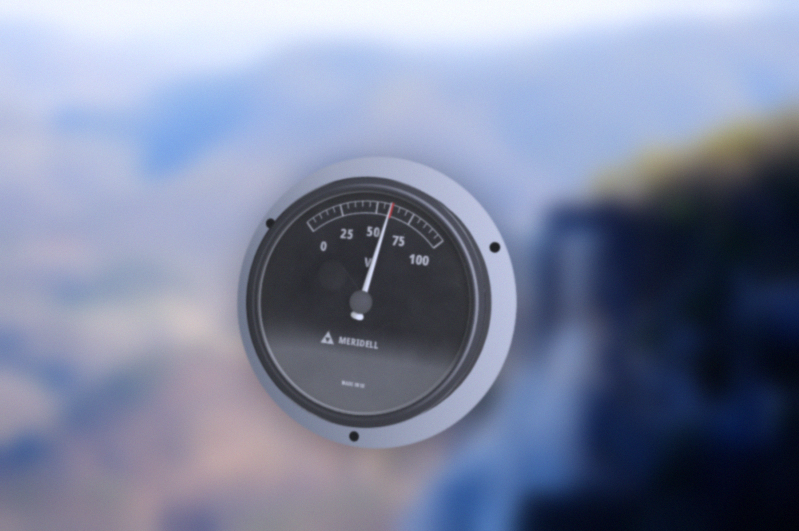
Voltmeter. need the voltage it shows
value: 60 V
